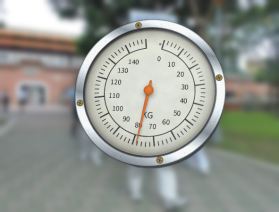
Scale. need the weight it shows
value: 78 kg
